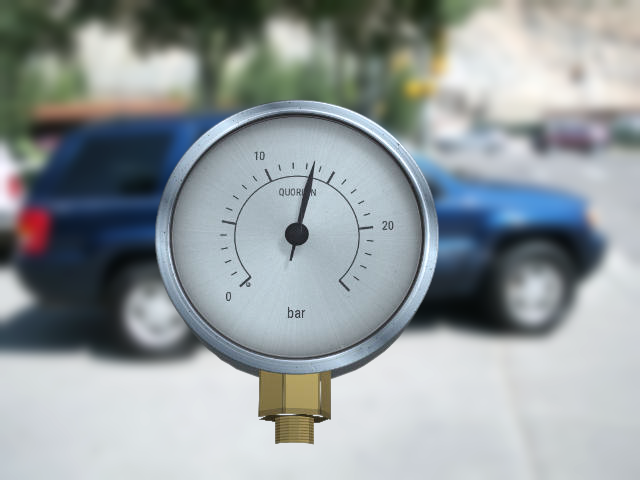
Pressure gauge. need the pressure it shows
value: 13.5 bar
